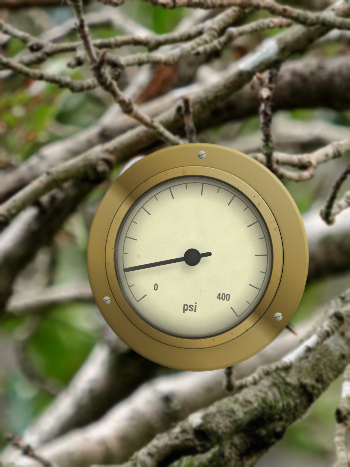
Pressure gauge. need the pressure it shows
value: 40 psi
